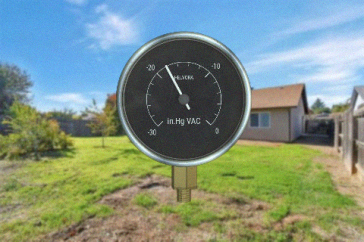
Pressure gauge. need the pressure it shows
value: -18 inHg
